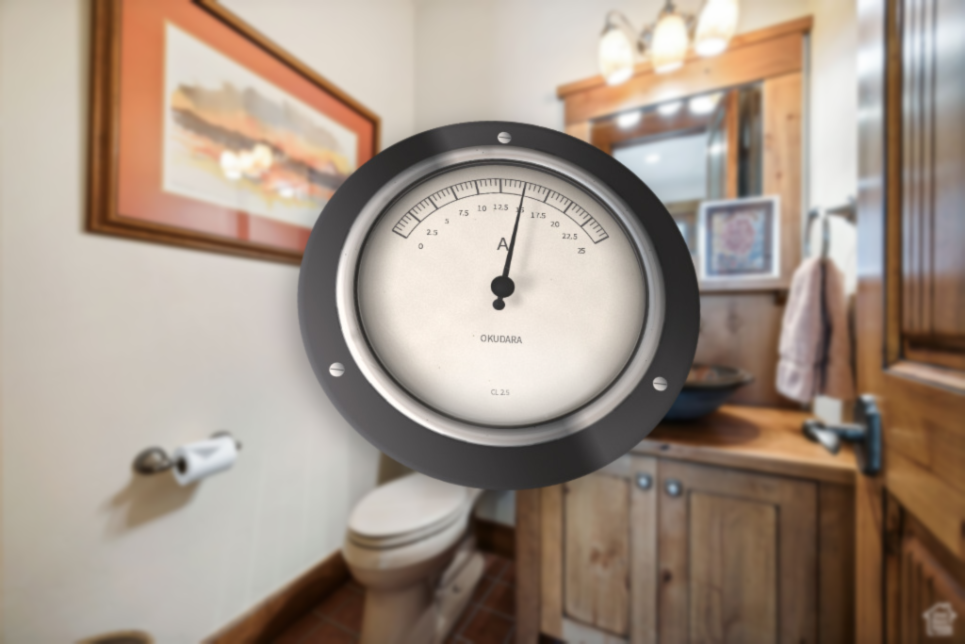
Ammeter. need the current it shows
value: 15 A
